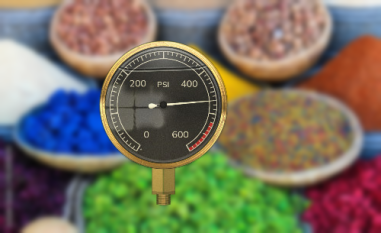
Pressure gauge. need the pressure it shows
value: 470 psi
